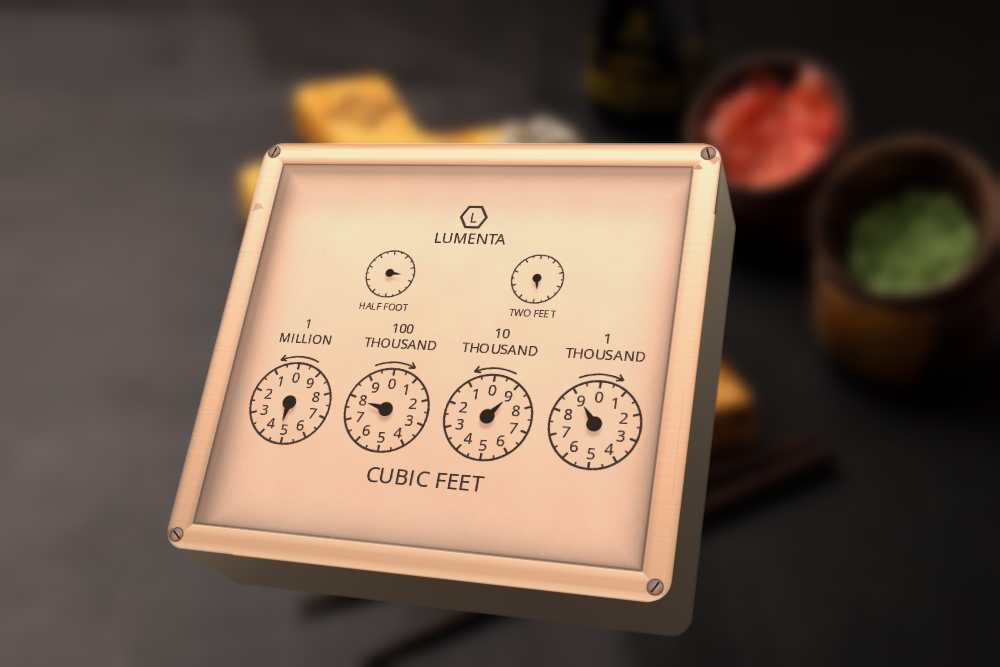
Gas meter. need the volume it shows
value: 478900 ft³
